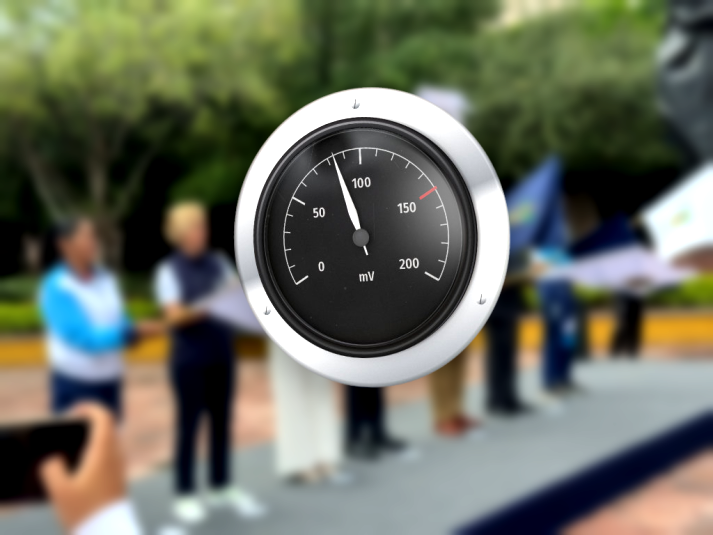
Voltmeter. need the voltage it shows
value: 85 mV
